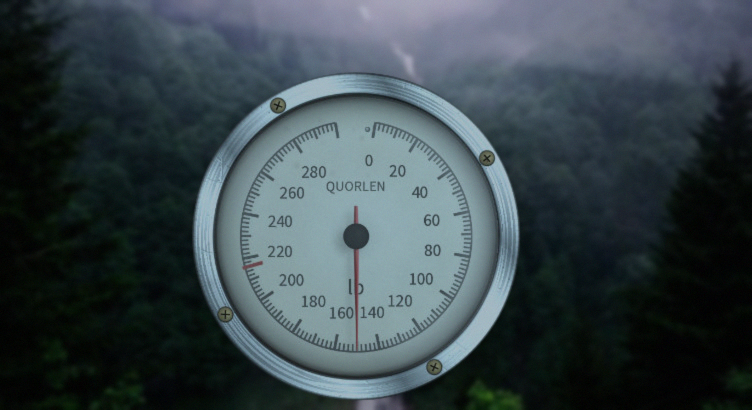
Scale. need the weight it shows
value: 150 lb
